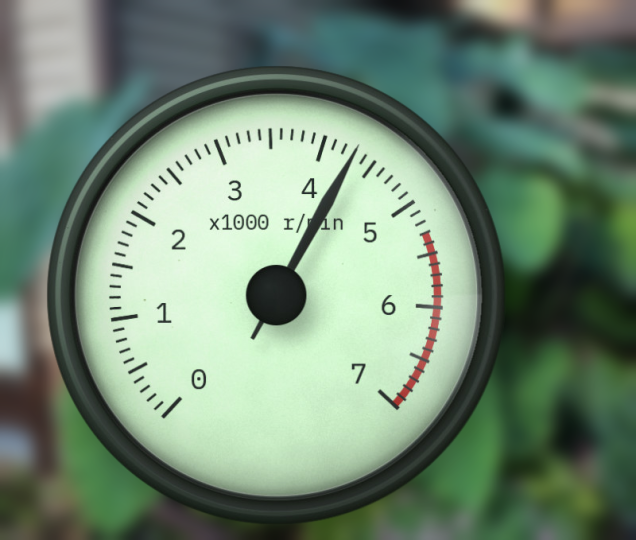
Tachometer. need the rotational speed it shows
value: 4300 rpm
